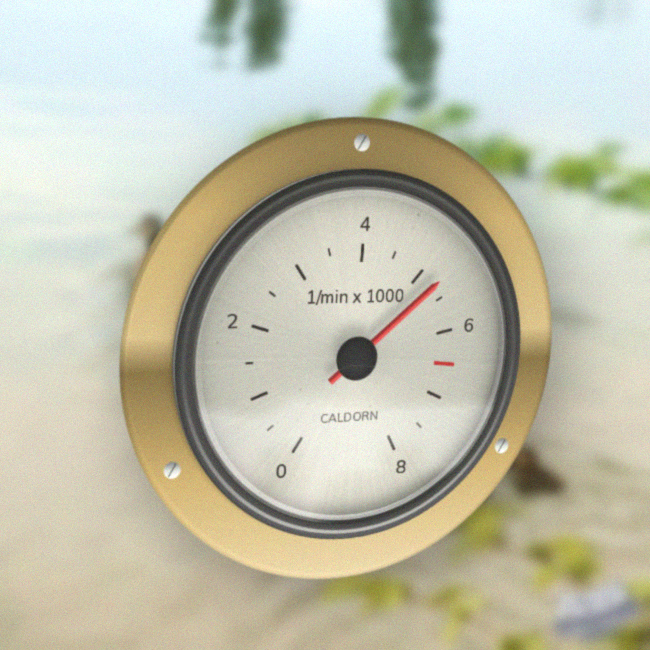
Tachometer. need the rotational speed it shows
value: 5250 rpm
